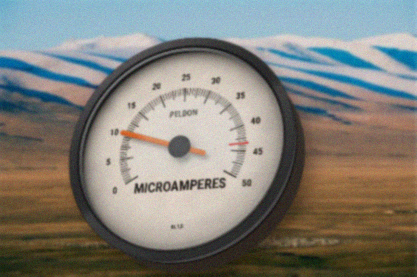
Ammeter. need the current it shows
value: 10 µA
